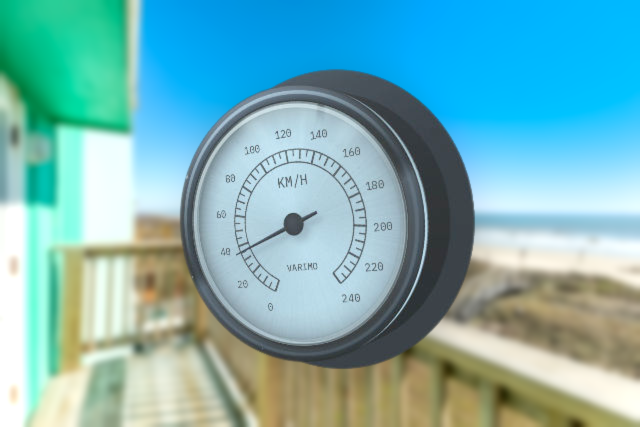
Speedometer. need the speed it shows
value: 35 km/h
